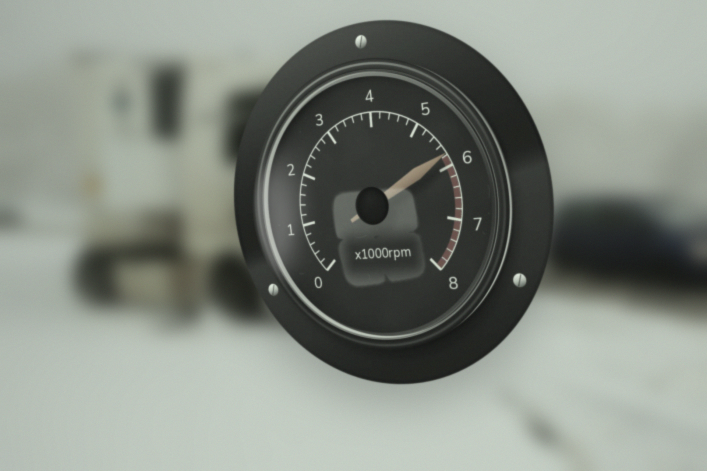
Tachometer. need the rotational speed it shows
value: 5800 rpm
